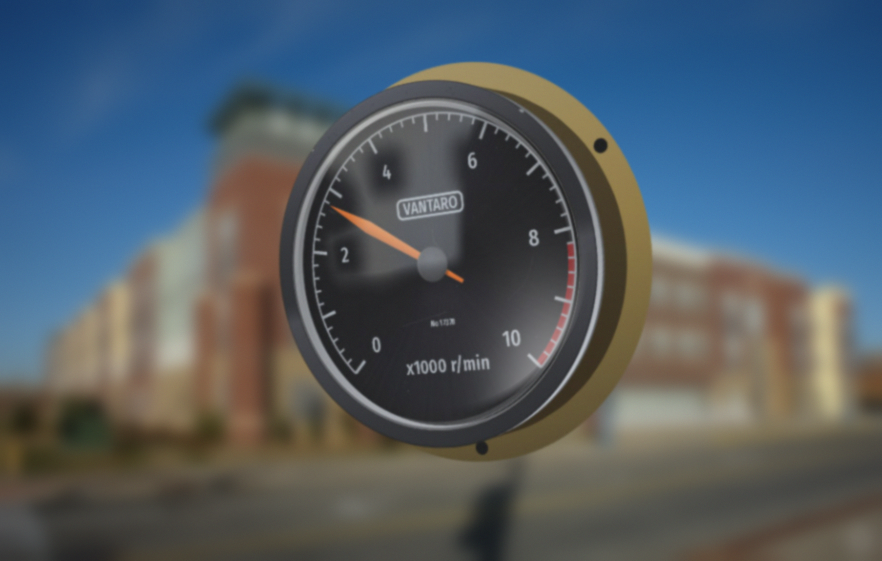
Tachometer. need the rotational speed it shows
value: 2800 rpm
